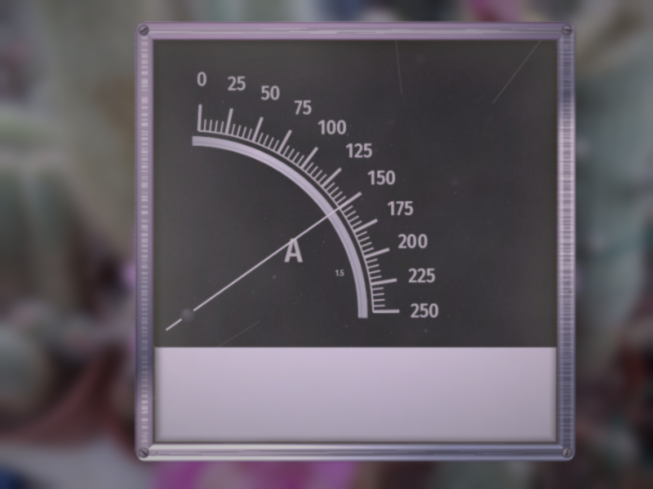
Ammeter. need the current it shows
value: 150 A
